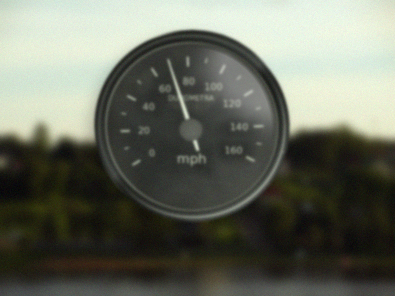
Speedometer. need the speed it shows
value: 70 mph
